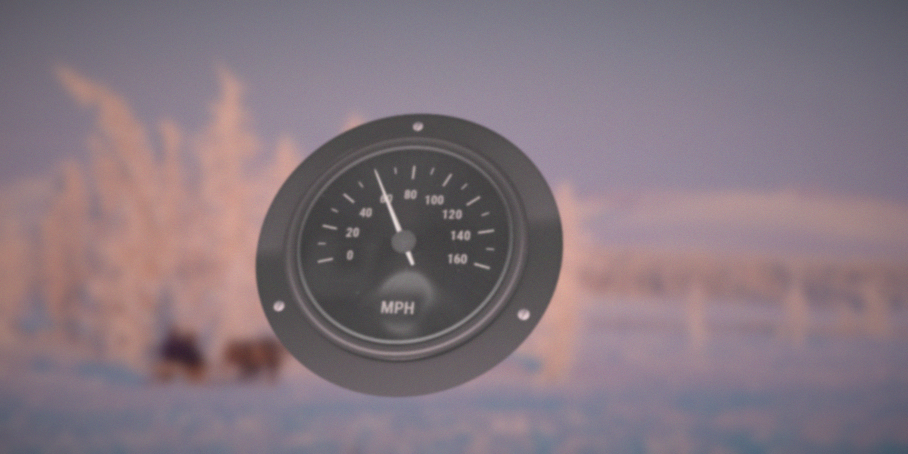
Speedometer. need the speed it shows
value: 60 mph
